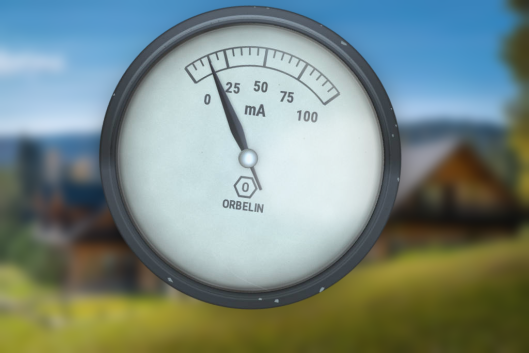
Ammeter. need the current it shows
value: 15 mA
